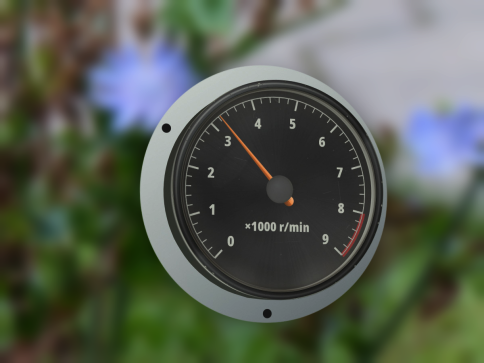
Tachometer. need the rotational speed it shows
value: 3200 rpm
